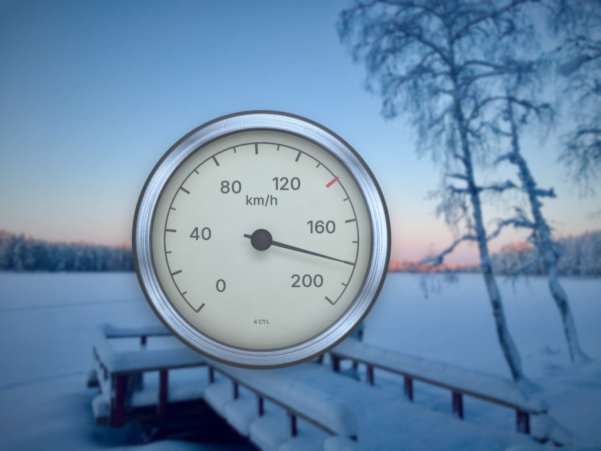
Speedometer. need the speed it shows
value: 180 km/h
